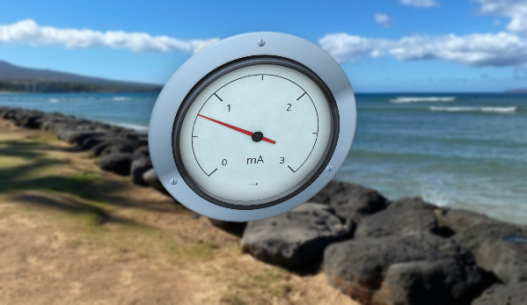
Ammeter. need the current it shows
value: 0.75 mA
